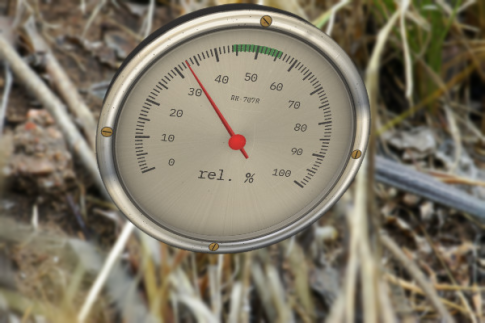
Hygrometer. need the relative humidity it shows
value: 33 %
